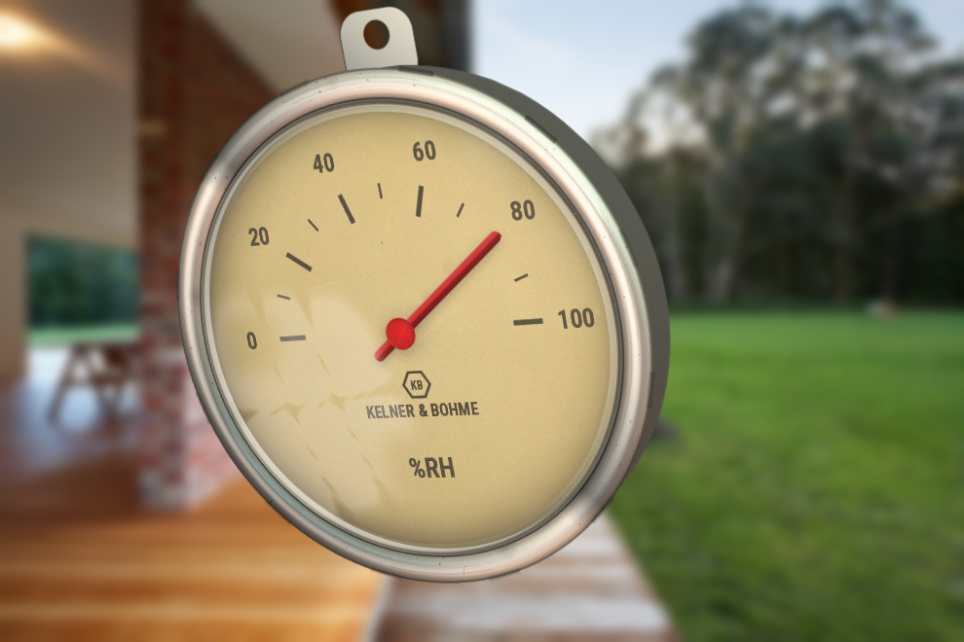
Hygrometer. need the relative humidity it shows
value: 80 %
